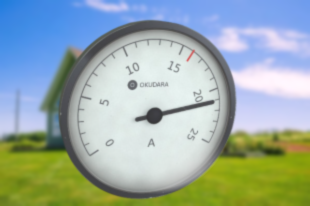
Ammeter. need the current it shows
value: 21 A
